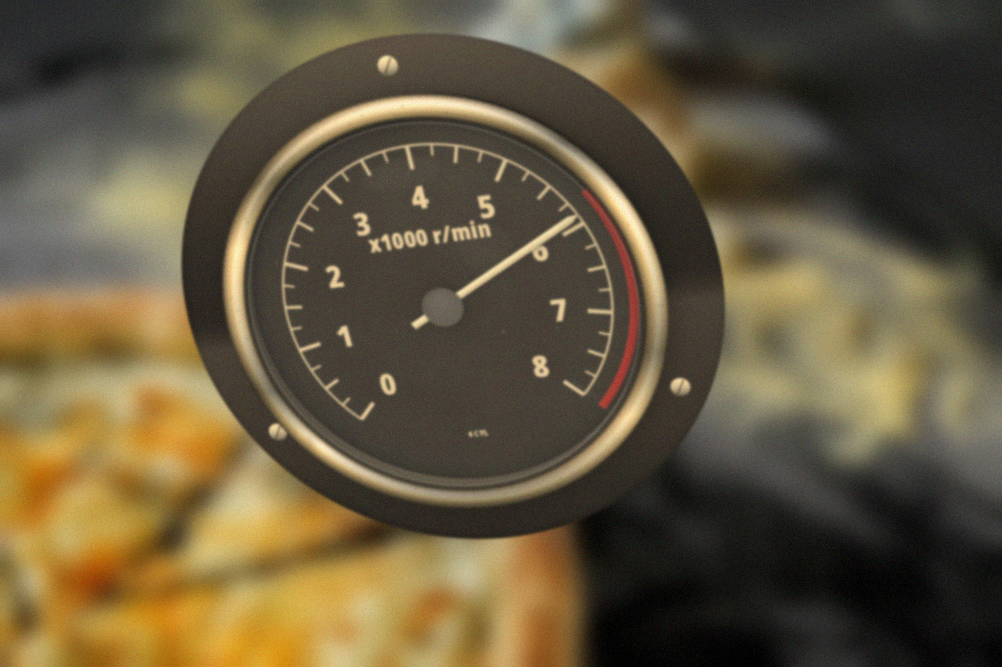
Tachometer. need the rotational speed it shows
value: 5875 rpm
